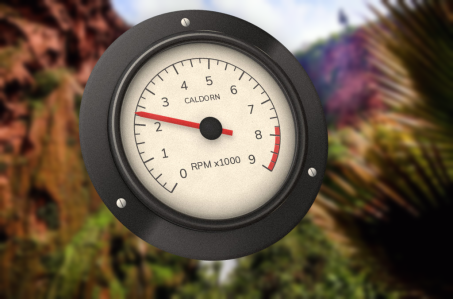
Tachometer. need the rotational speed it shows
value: 2250 rpm
